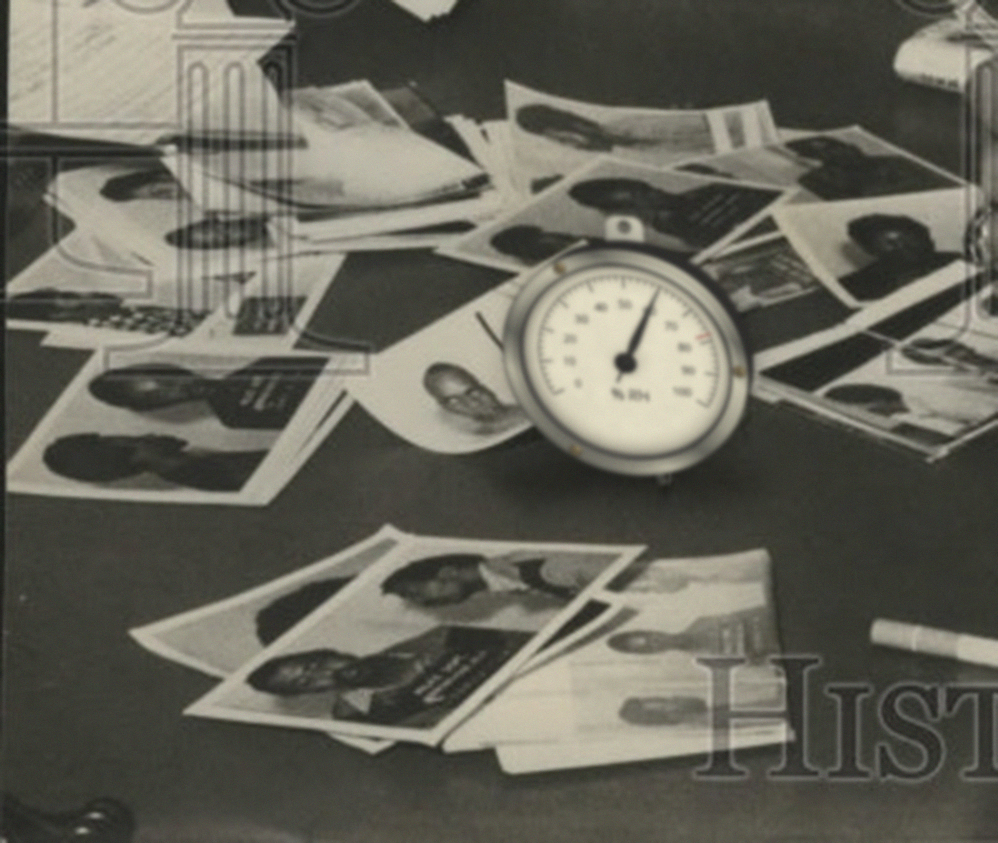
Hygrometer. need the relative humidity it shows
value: 60 %
